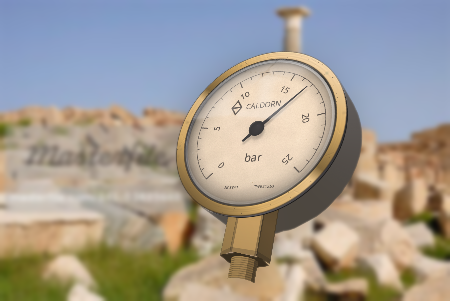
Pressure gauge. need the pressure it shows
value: 17 bar
